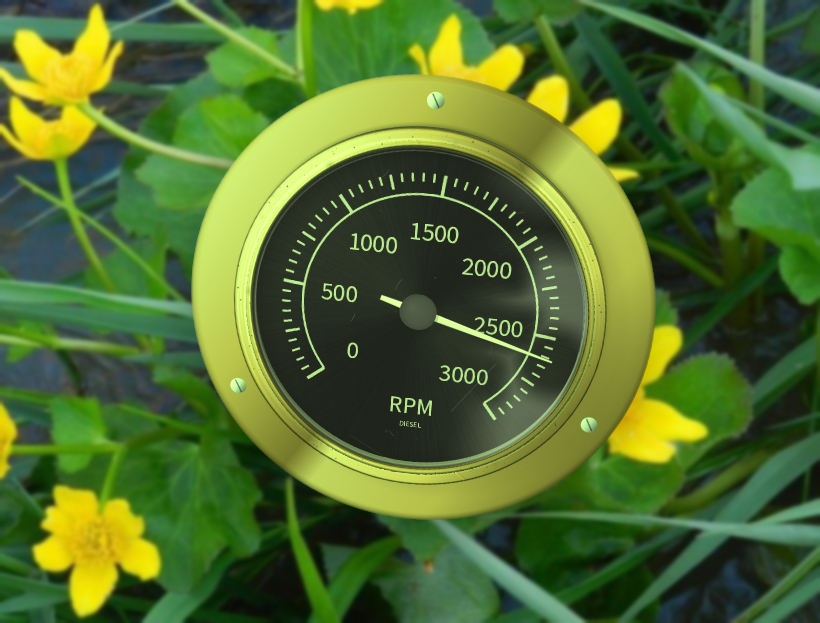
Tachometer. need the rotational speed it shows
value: 2600 rpm
